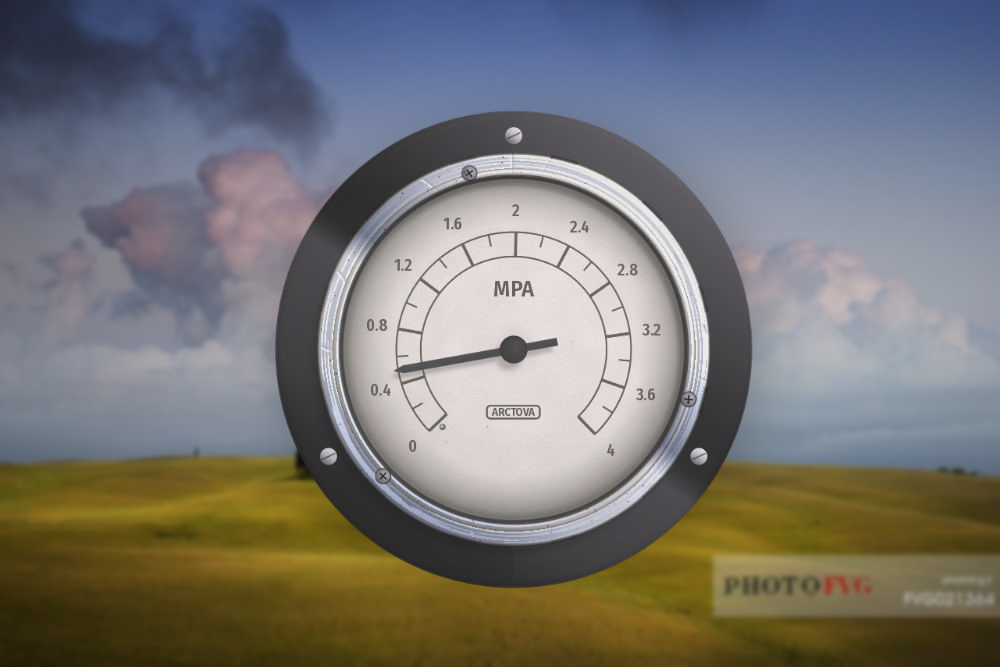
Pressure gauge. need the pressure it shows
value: 0.5 MPa
